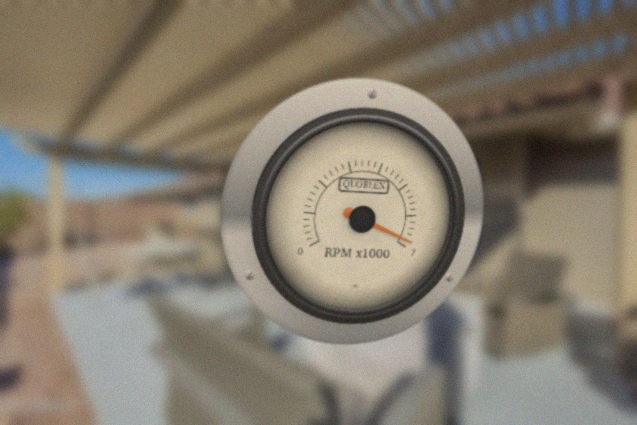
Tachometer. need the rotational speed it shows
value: 6800 rpm
